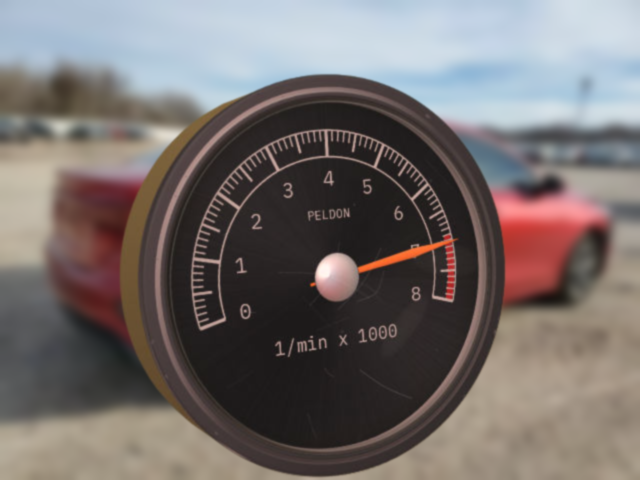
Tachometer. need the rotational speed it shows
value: 7000 rpm
